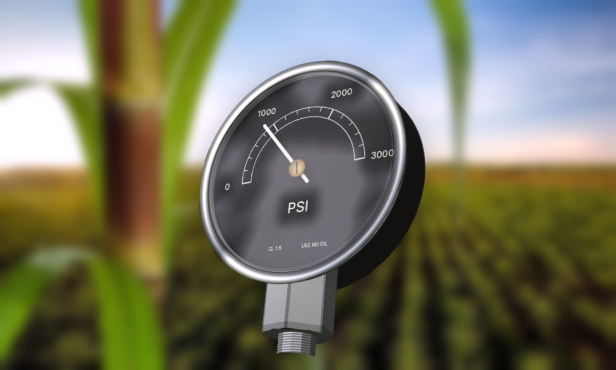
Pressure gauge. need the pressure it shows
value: 900 psi
